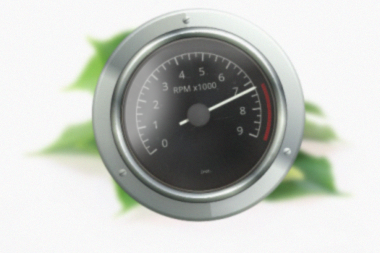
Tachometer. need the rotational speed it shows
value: 7250 rpm
